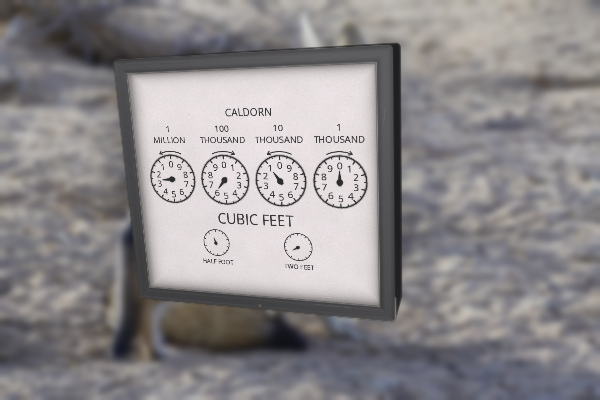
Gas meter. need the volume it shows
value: 261000 ft³
